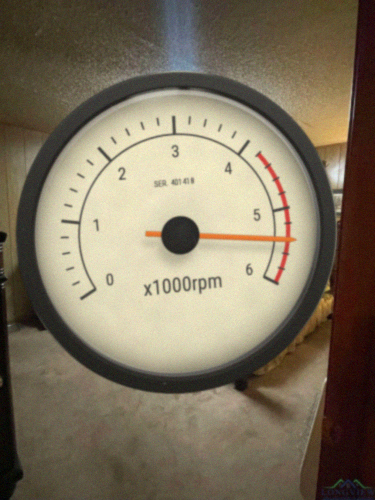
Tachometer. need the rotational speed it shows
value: 5400 rpm
